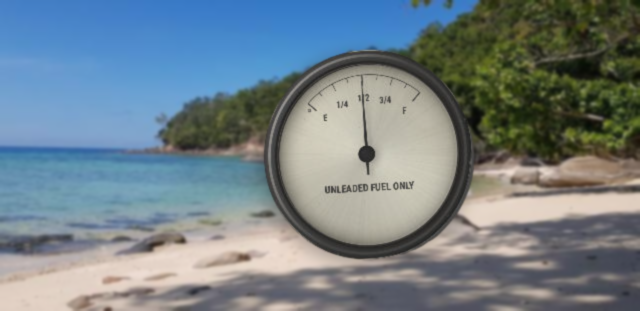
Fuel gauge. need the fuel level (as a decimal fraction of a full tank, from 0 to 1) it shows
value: 0.5
